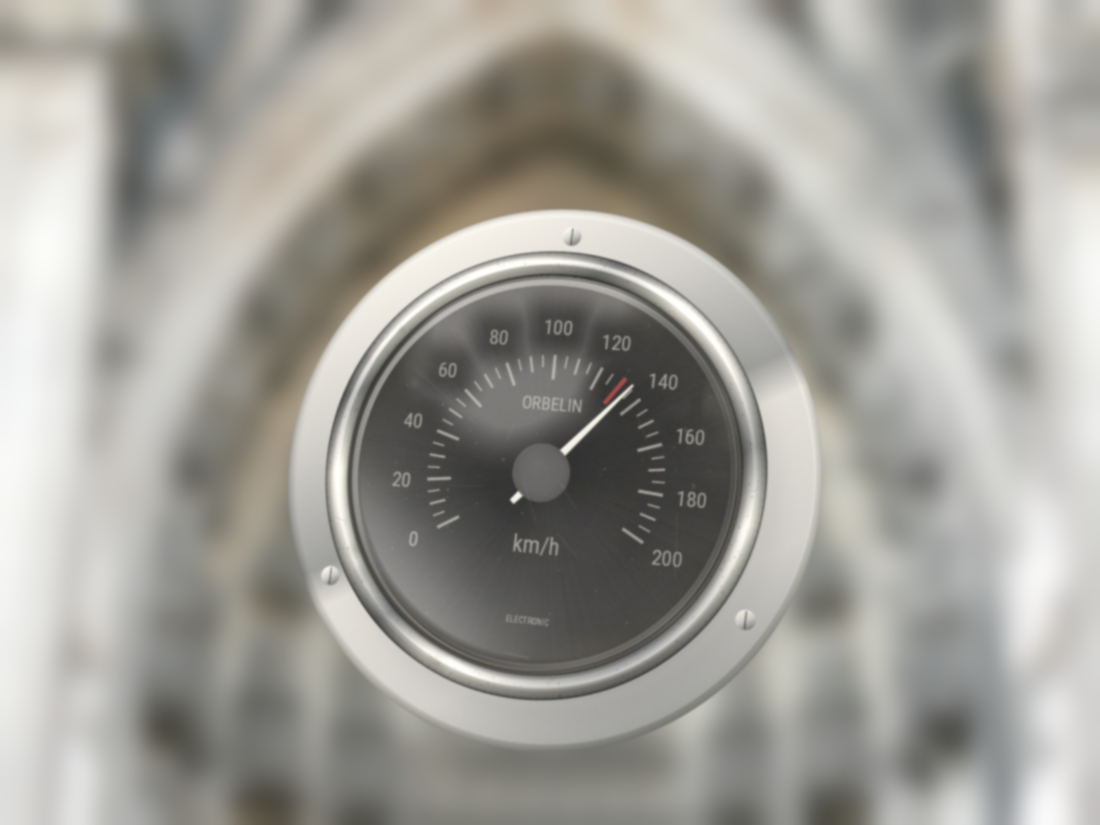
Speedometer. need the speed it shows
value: 135 km/h
